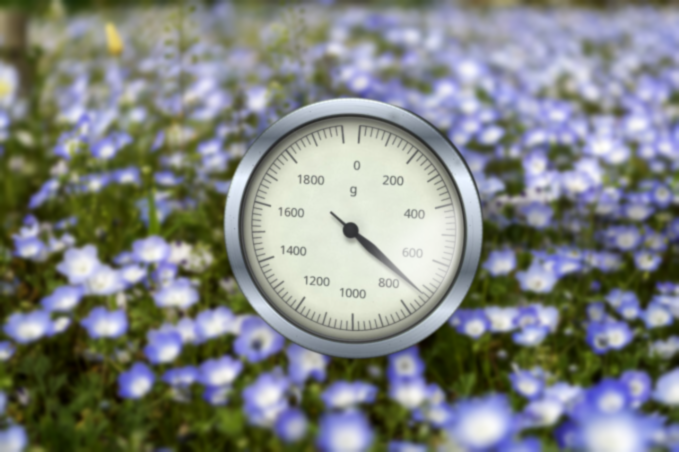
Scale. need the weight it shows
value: 720 g
